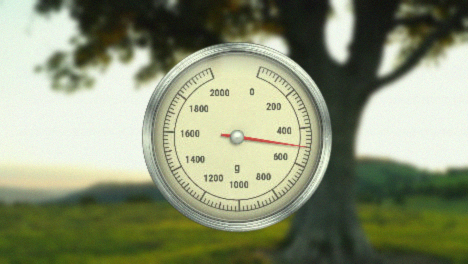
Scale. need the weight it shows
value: 500 g
